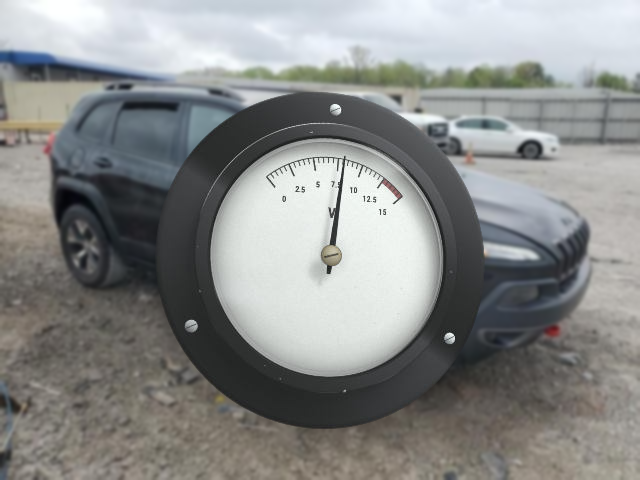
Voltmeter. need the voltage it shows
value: 8 V
